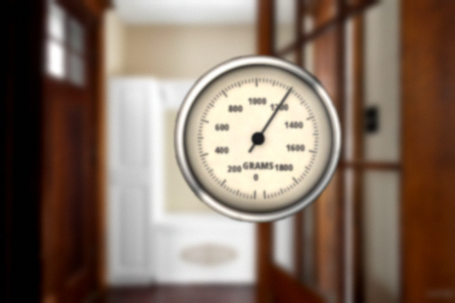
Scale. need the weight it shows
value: 1200 g
